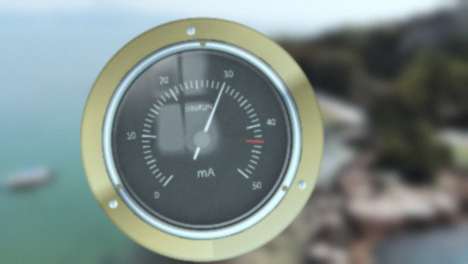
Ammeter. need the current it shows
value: 30 mA
